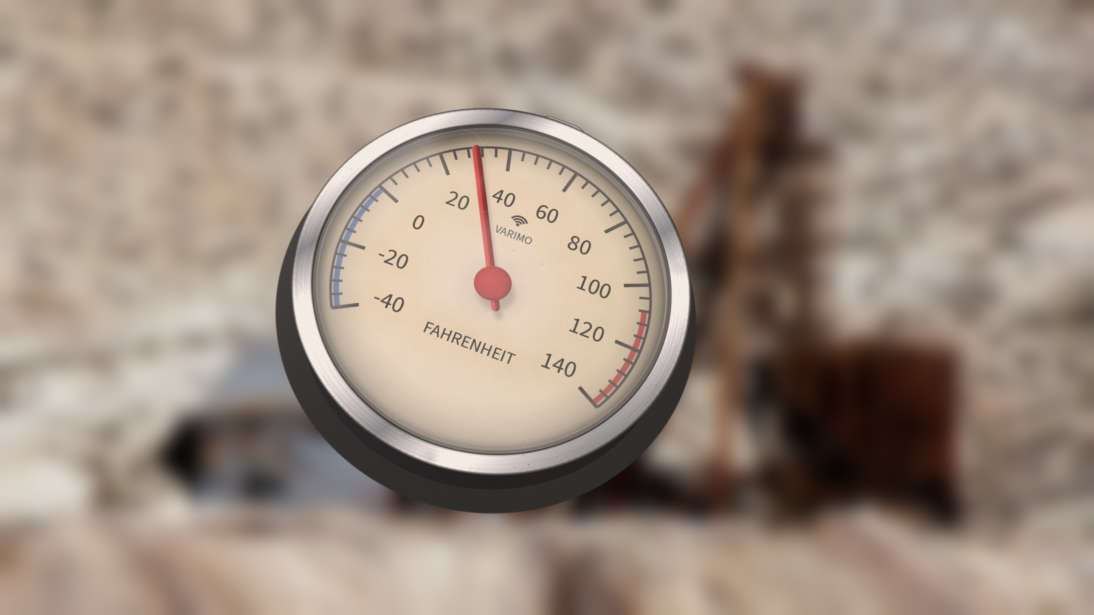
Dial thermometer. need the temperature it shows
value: 30 °F
